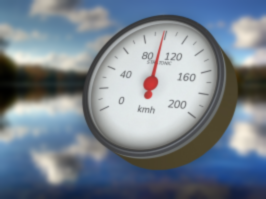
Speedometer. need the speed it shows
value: 100 km/h
